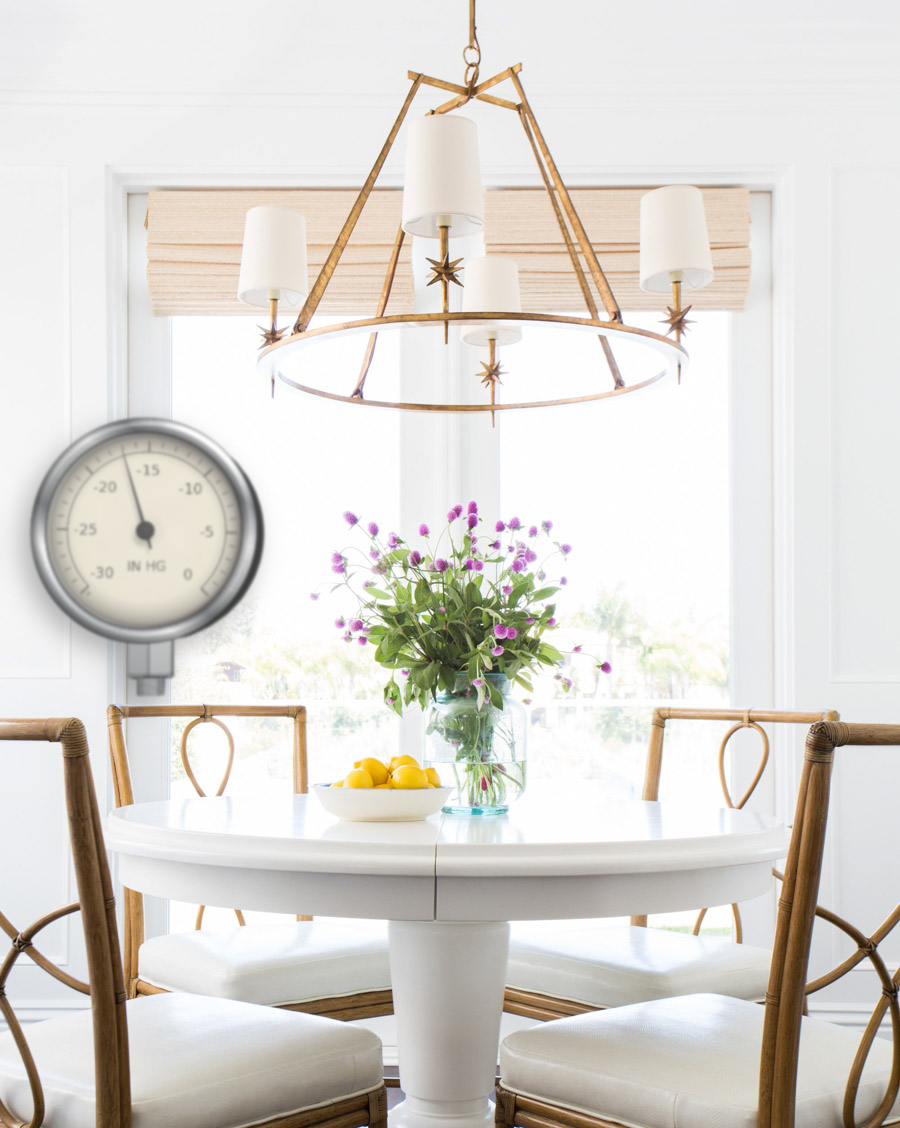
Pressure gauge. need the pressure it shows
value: -17 inHg
